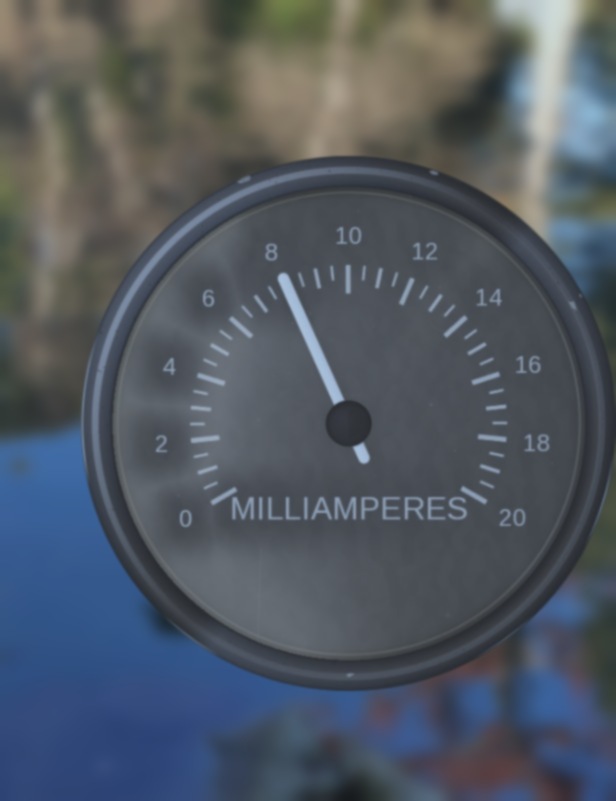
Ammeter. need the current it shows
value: 8 mA
